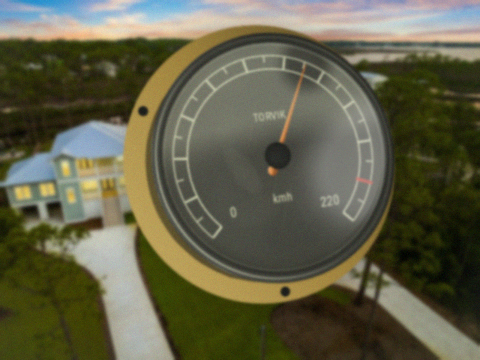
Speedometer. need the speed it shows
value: 130 km/h
